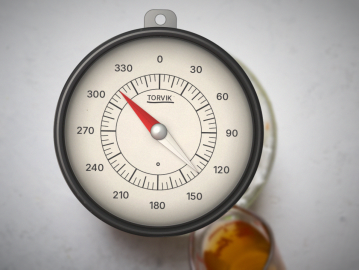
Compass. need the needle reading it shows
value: 315 °
